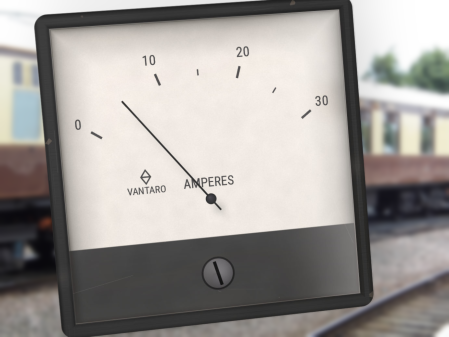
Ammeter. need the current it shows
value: 5 A
